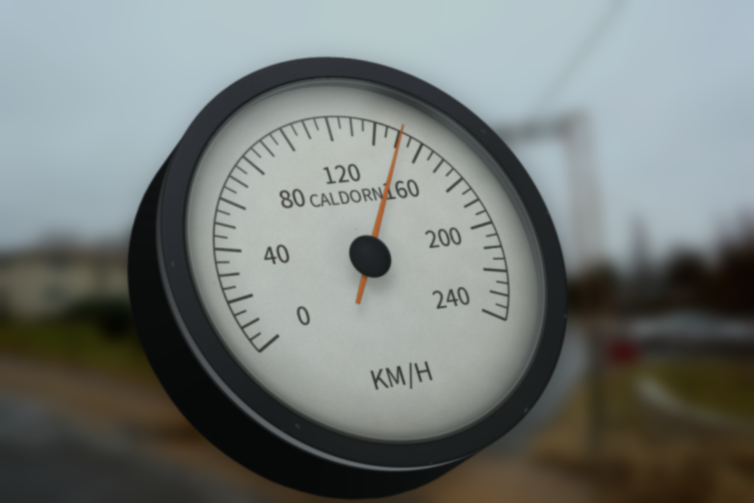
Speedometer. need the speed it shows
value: 150 km/h
